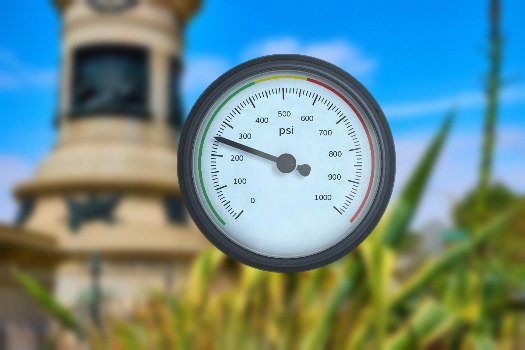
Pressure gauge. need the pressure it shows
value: 250 psi
